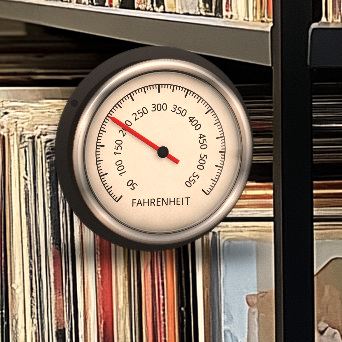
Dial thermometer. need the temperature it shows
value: 200 °F
